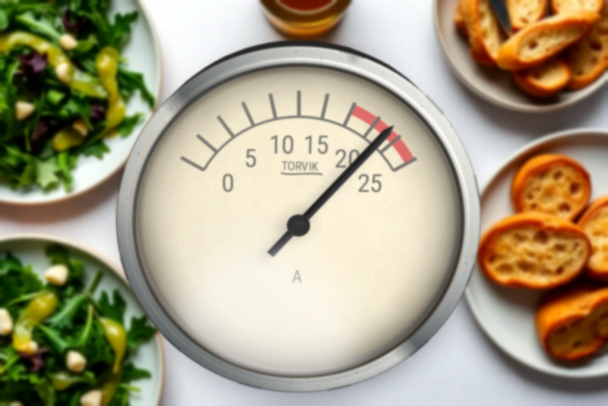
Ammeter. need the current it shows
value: 21.25 A
